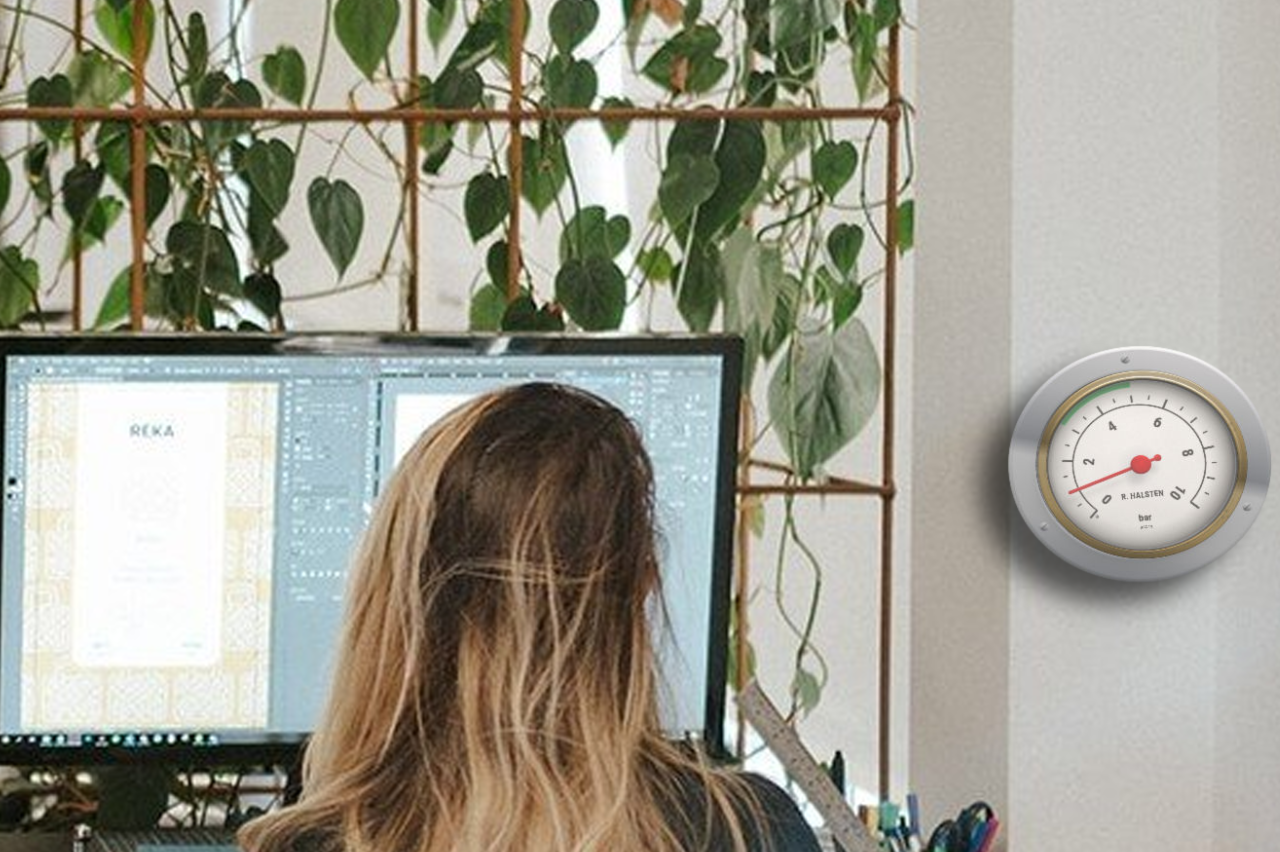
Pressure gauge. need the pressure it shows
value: 1 bar
